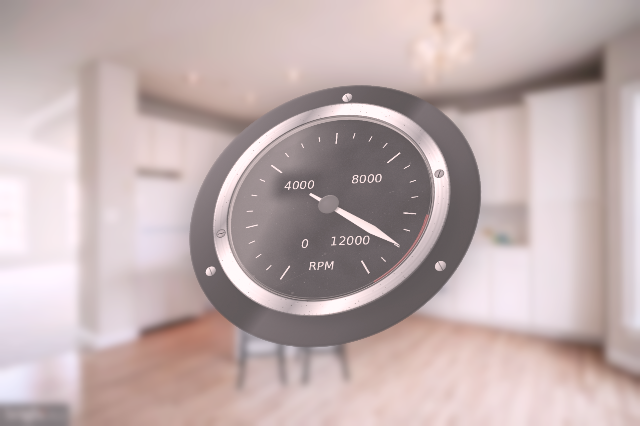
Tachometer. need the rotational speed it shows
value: 11000 rpm
